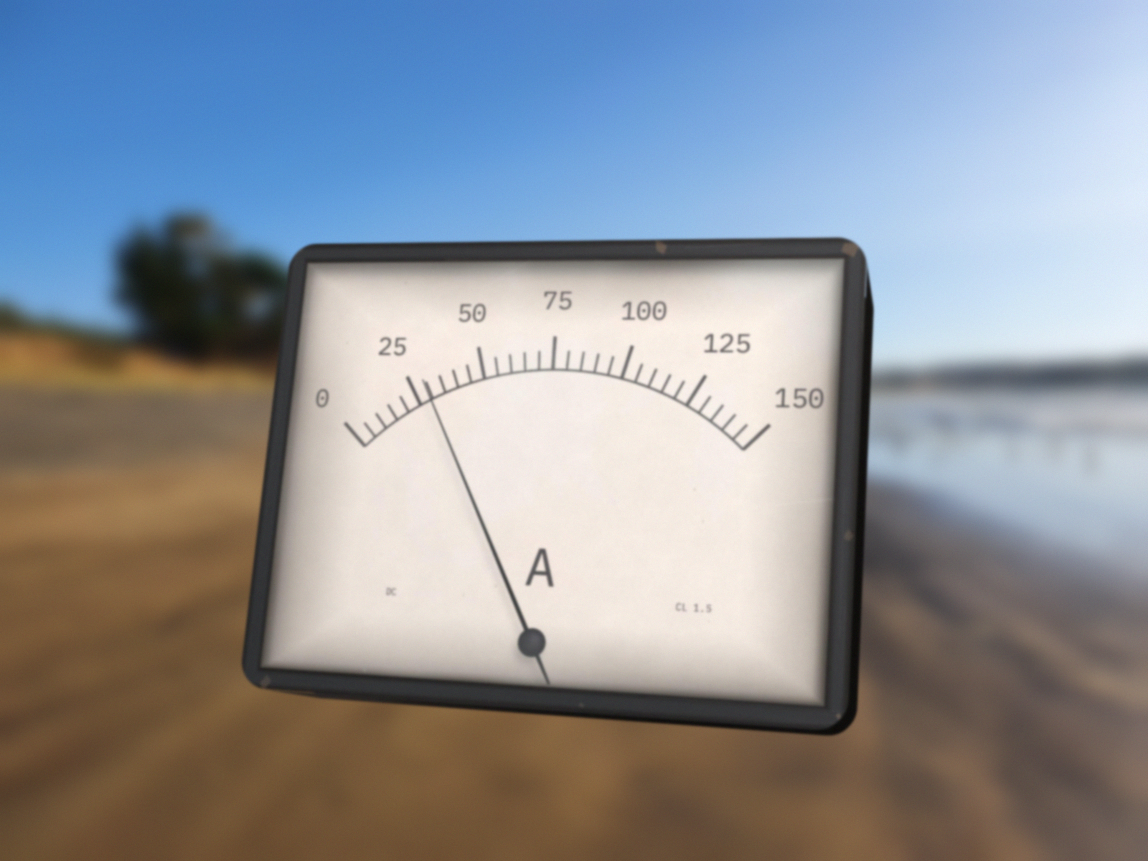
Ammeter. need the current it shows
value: 30 A
